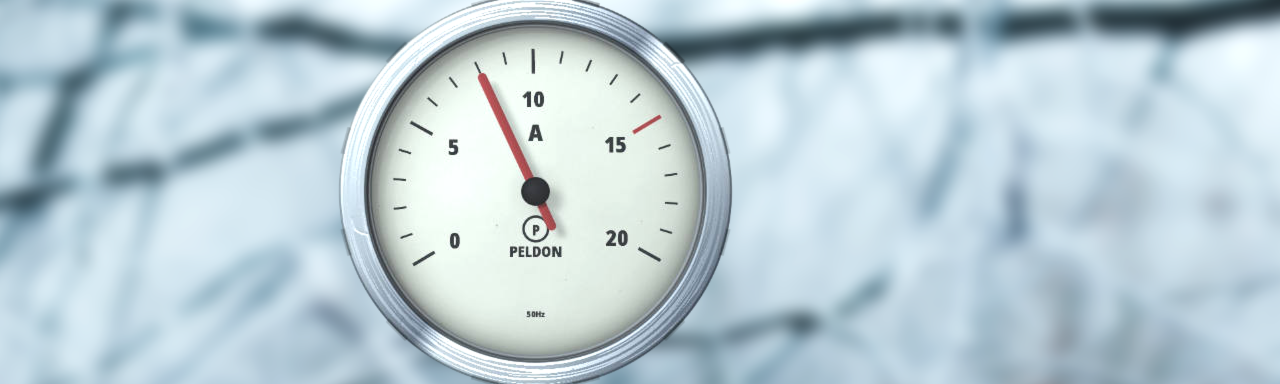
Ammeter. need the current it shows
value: 8 A
